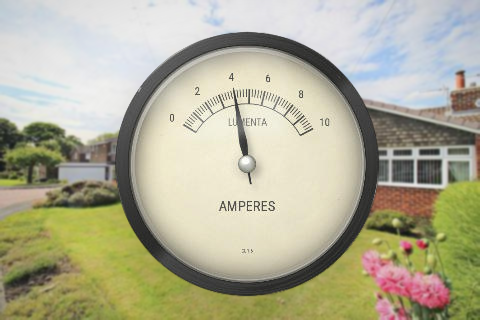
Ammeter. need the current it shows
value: 4 A
